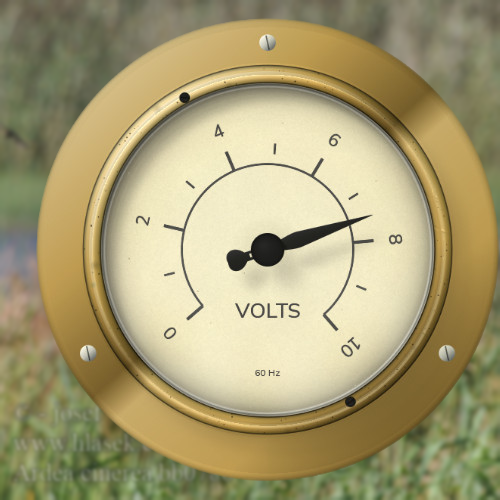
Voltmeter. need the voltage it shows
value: 7.5 V
